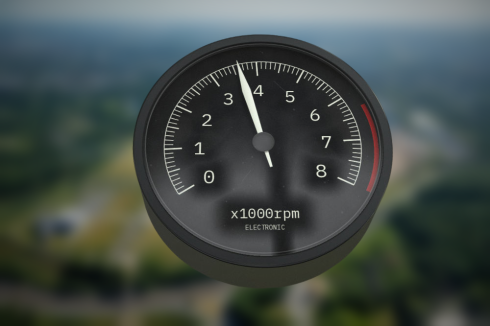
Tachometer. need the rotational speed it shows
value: 3600 rpm
